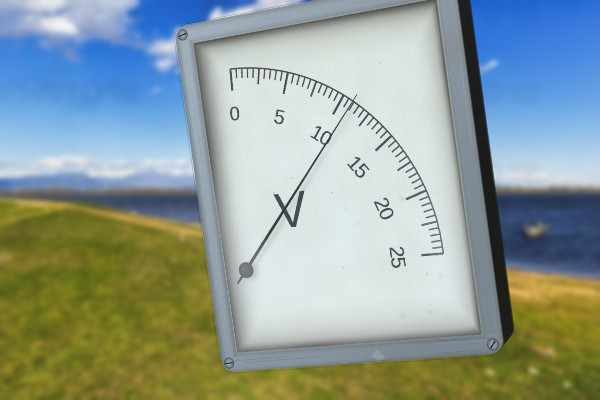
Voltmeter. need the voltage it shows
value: 11 V
